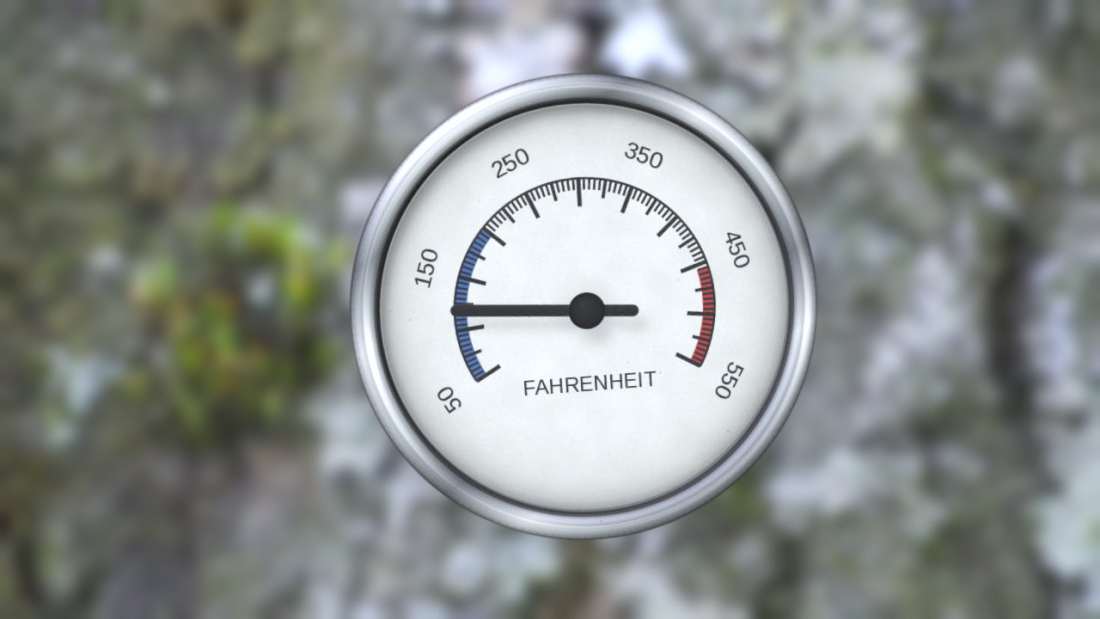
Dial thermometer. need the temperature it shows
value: 120 °F
